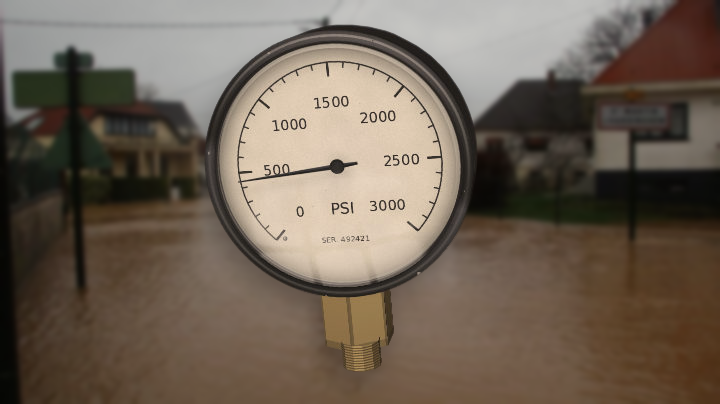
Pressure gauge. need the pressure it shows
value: 450 psi
